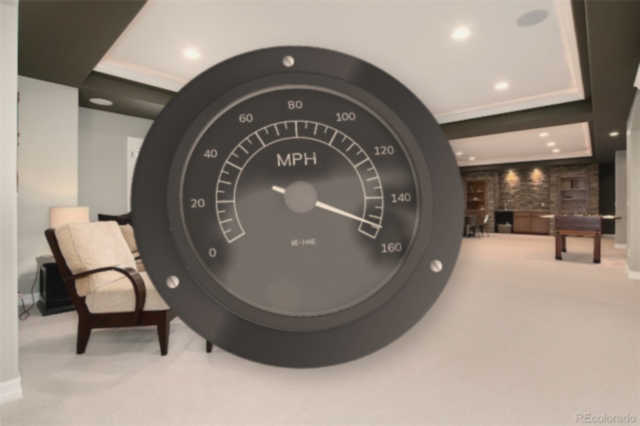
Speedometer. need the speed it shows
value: 155 mph
